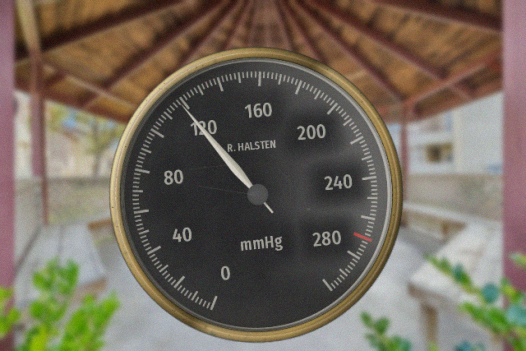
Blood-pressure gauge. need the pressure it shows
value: 118 mmHg
